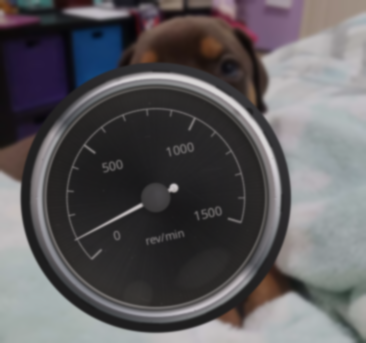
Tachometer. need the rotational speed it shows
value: 100 rpm
